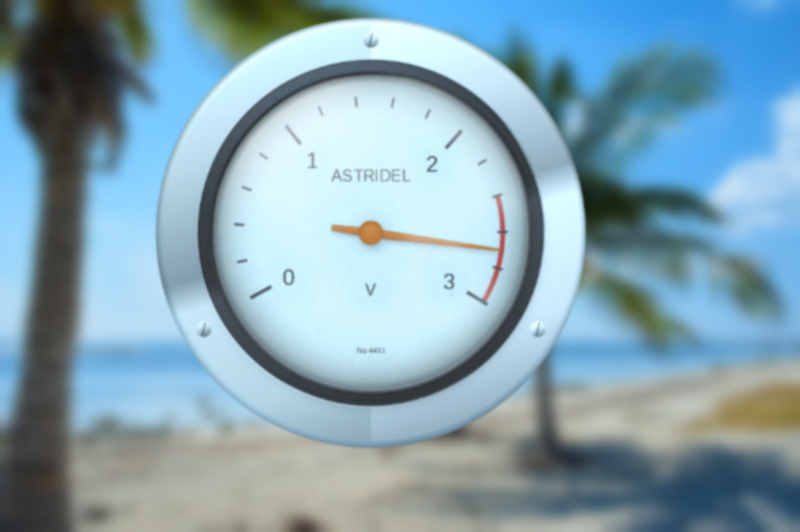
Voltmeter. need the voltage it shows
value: 2.7 V
